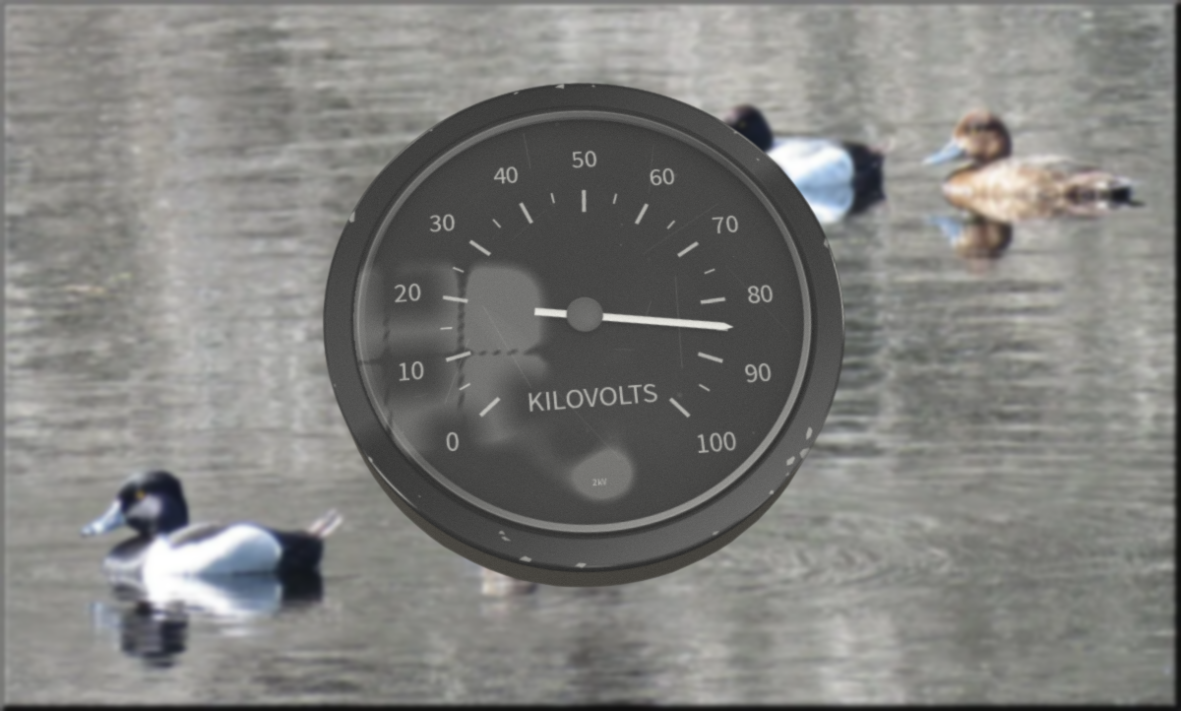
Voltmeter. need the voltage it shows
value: 85 kV
